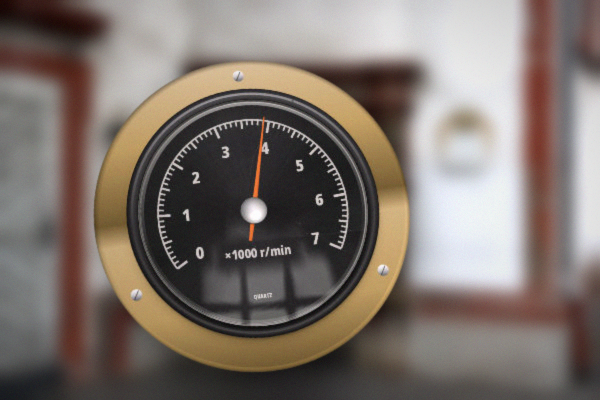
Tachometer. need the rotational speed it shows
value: 3900 rpm
